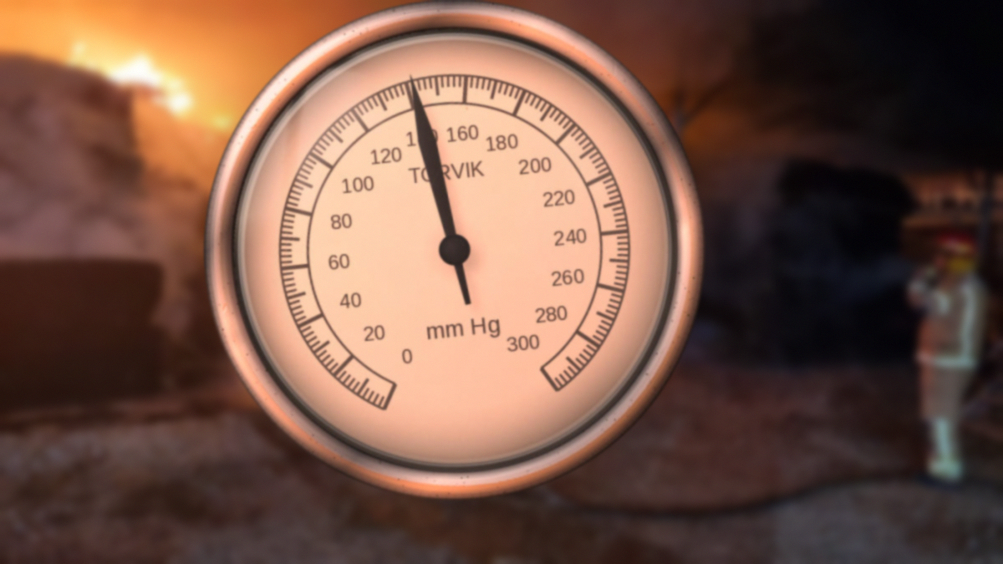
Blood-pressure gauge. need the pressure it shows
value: 142 mmHg
